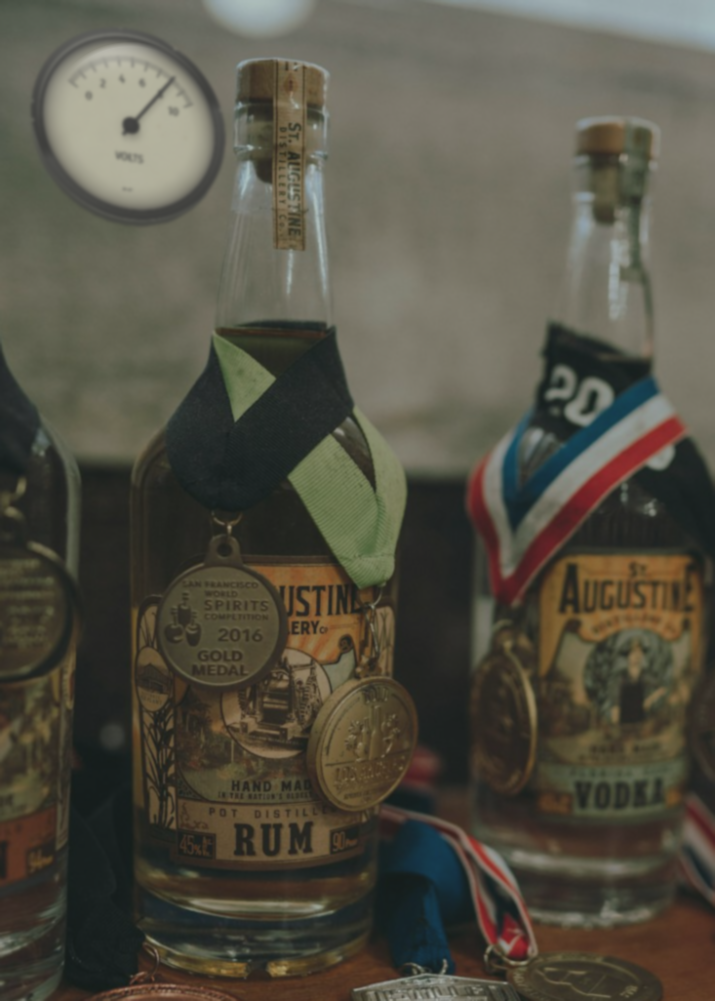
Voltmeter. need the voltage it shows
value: 8 V
